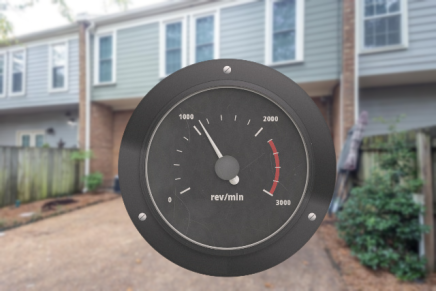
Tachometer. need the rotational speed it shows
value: 1100 rpm
